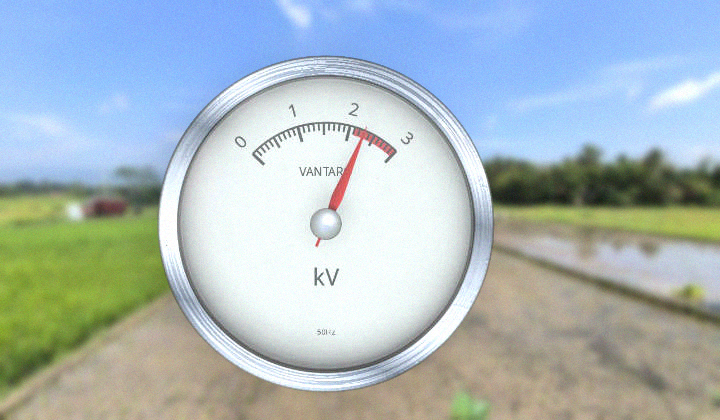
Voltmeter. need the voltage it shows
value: 2.3 kV
